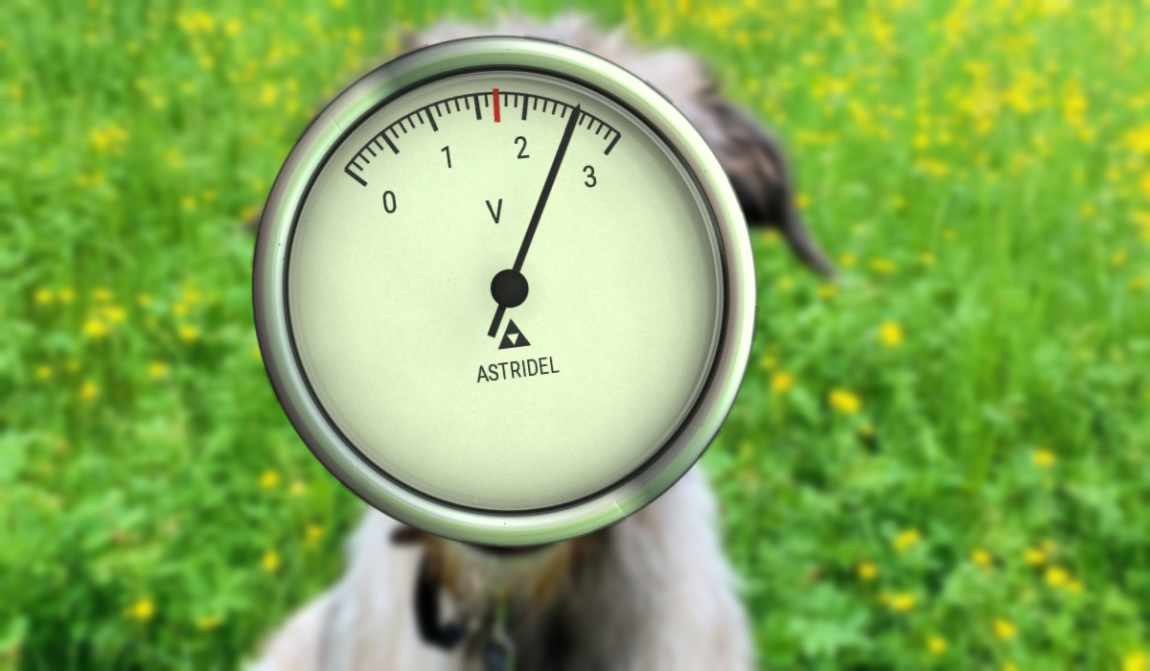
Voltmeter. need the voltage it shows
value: 2.5 V
